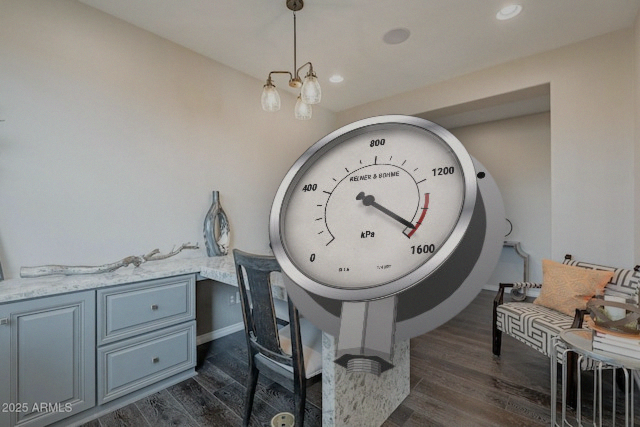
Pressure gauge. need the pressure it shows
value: 1550 kPa
